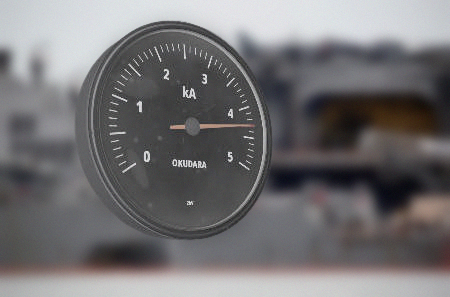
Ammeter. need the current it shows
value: 4.3 kA
